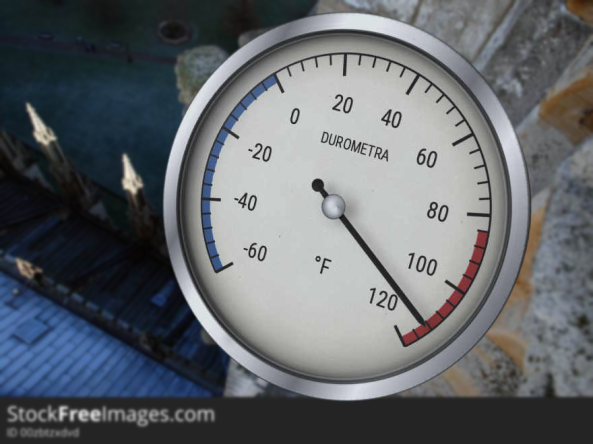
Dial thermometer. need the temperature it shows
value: 112 °F
